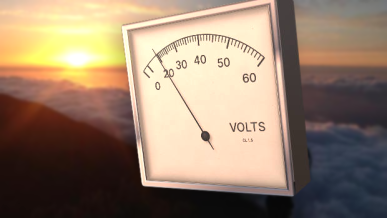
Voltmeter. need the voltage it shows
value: 20 V
